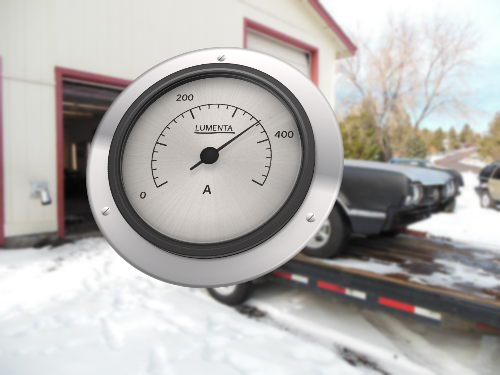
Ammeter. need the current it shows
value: 360 A
